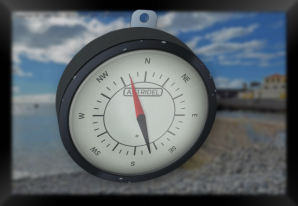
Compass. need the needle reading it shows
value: 340 °
